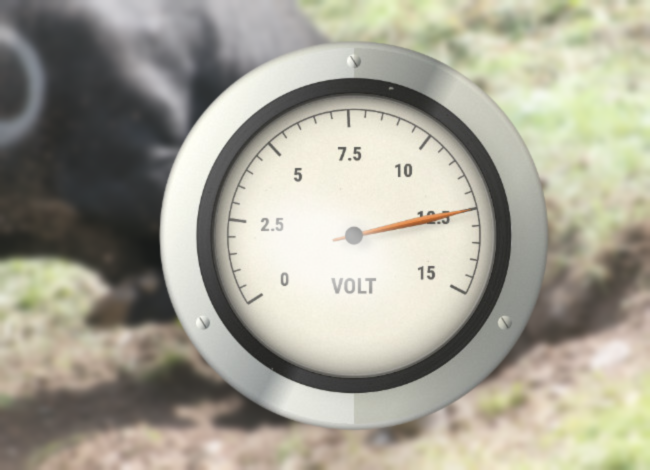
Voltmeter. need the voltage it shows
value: 12.5 V
